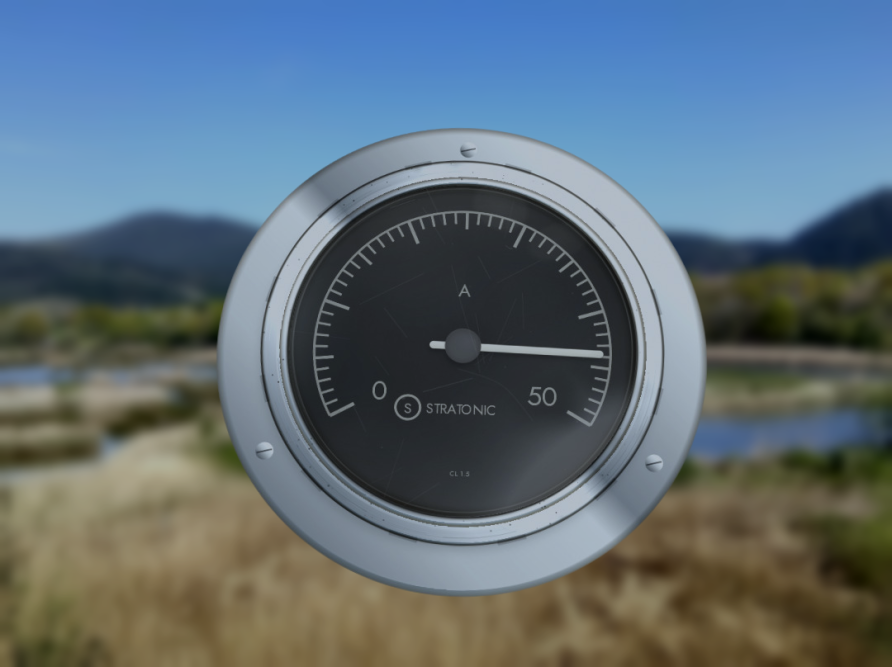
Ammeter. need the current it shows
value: 44 A
